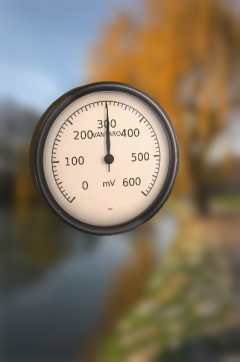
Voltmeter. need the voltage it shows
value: 300 mV
